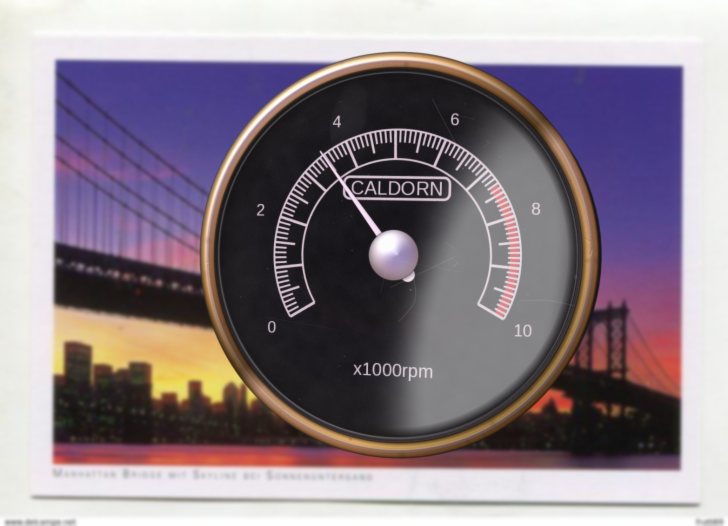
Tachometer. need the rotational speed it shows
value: 3500 rpm
